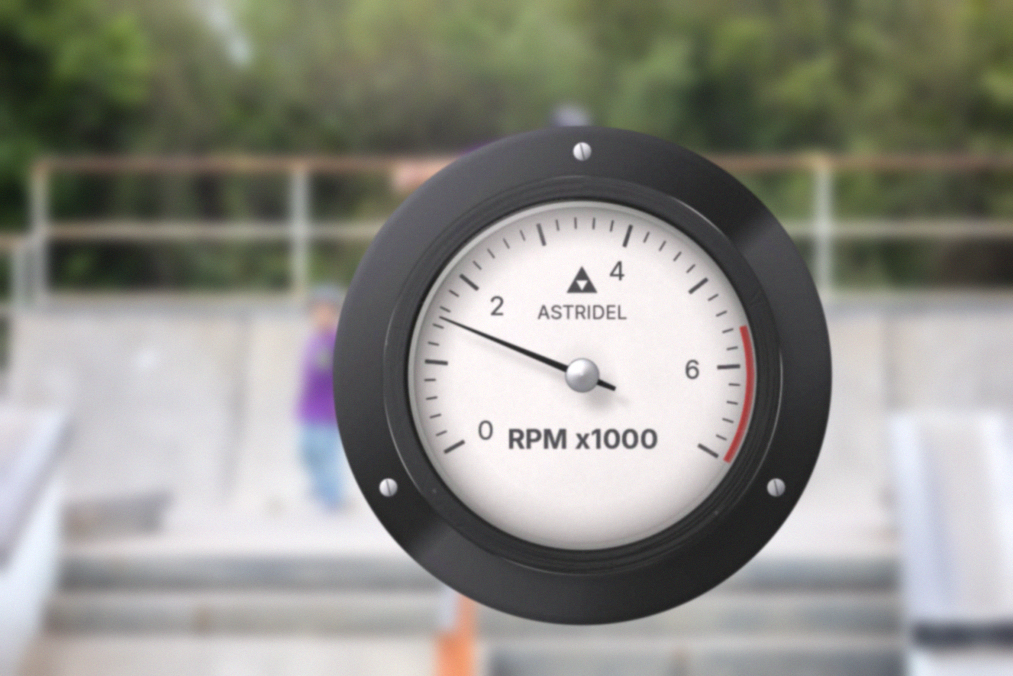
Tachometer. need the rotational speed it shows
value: 1500 rpm
